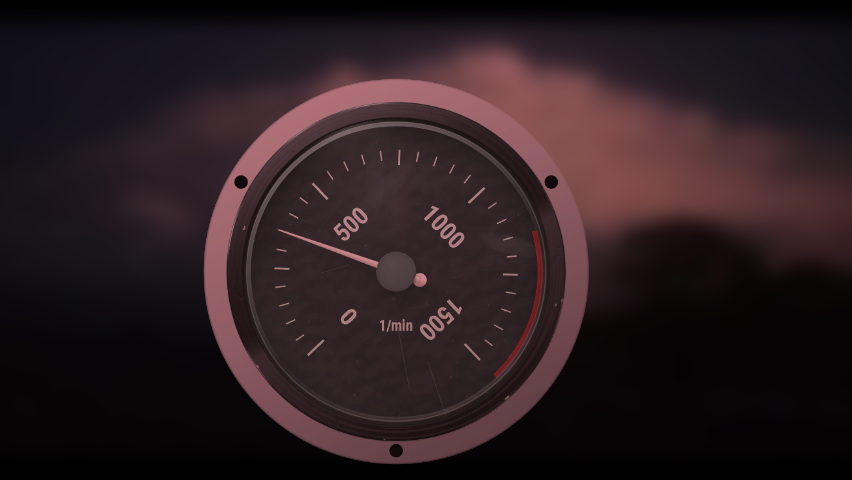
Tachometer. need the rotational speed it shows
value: 350 rpm
